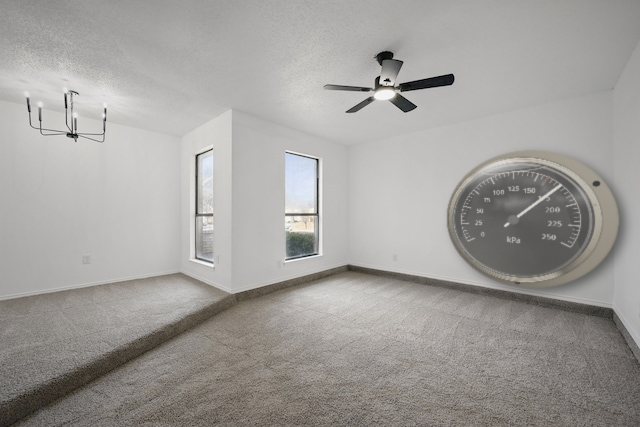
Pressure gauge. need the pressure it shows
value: 175 kPa
